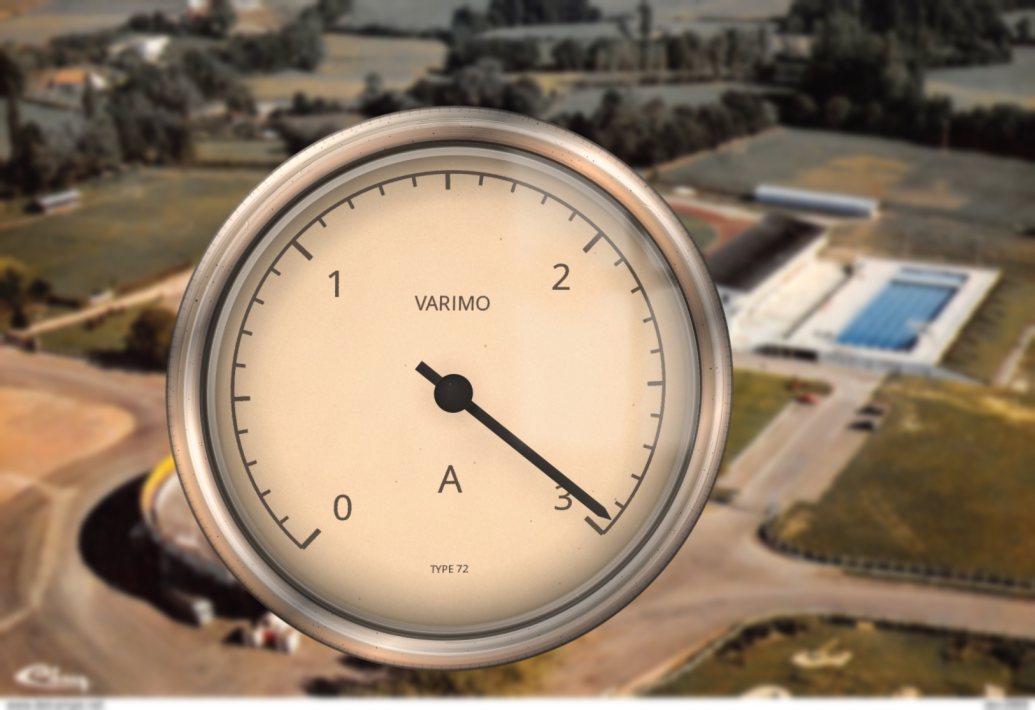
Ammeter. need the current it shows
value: 2.95 A
